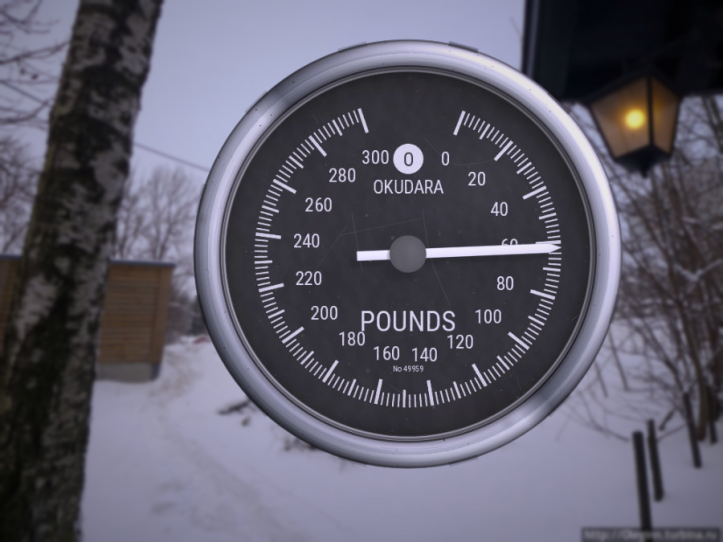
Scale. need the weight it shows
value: 62 lb
